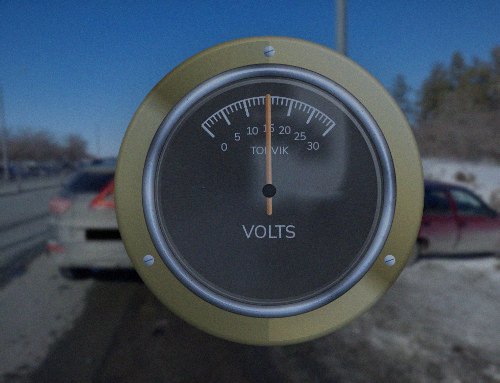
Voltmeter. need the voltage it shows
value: 15 V
